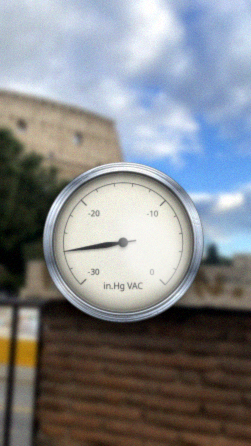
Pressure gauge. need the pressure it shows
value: -26 inHg
